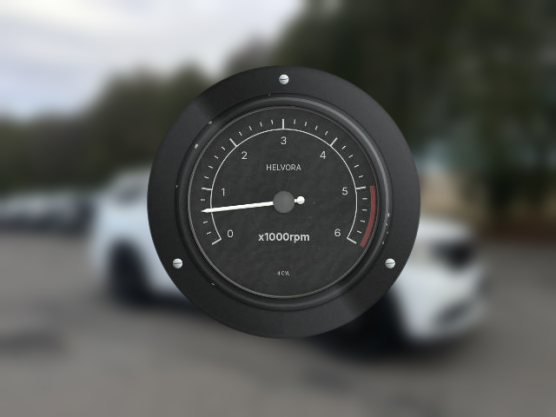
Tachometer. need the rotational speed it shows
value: 600 rpm
